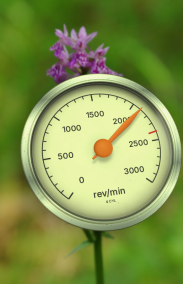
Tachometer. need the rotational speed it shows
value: 2100 rpm
